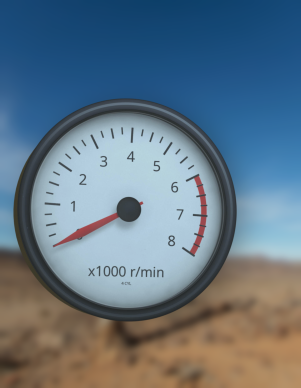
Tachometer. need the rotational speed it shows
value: 0 rpm
